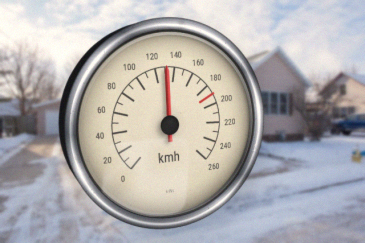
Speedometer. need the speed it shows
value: 130 km/h
